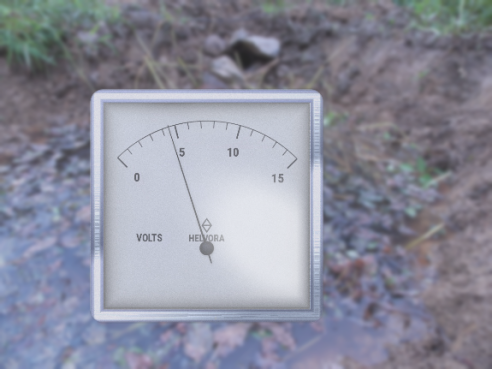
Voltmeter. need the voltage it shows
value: 4.5 V
